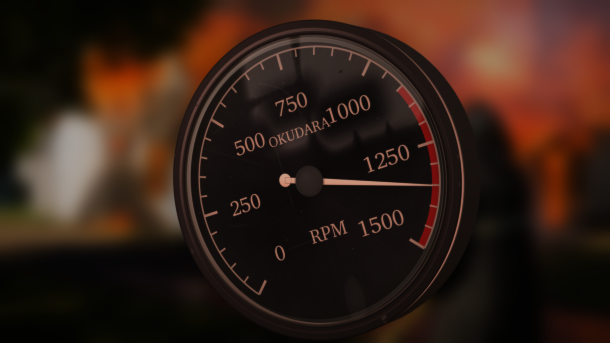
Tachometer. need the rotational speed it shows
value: 1350 rpm
